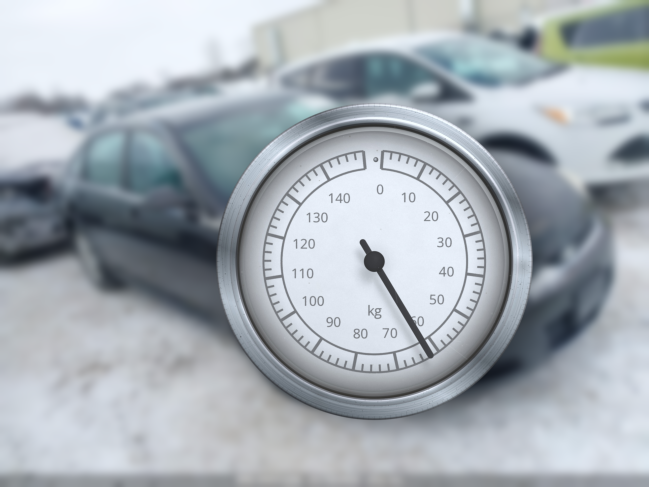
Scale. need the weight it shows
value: 62 kg
